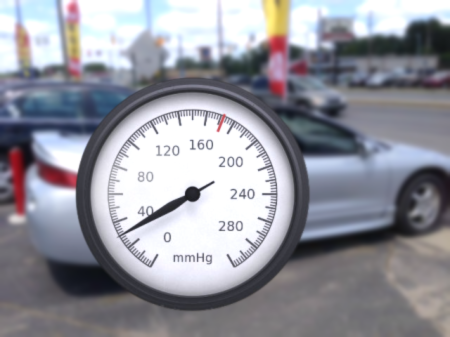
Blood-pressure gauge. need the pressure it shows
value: 30 mmHg
